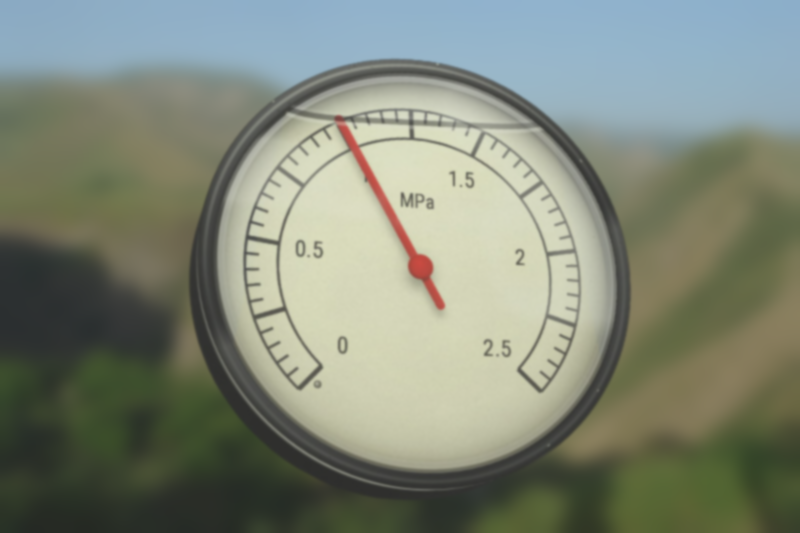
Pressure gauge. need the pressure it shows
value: 1 MPa
